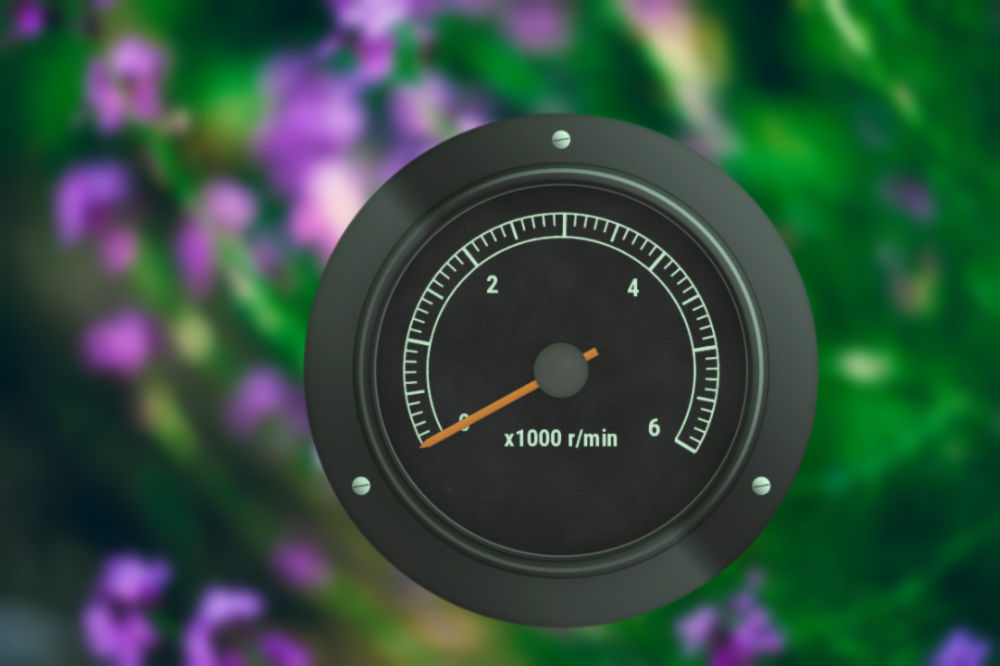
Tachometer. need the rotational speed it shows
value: 0 rpm
